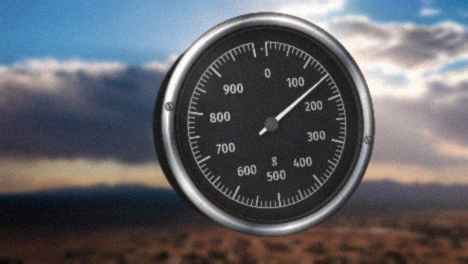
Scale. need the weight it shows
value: 150 g
